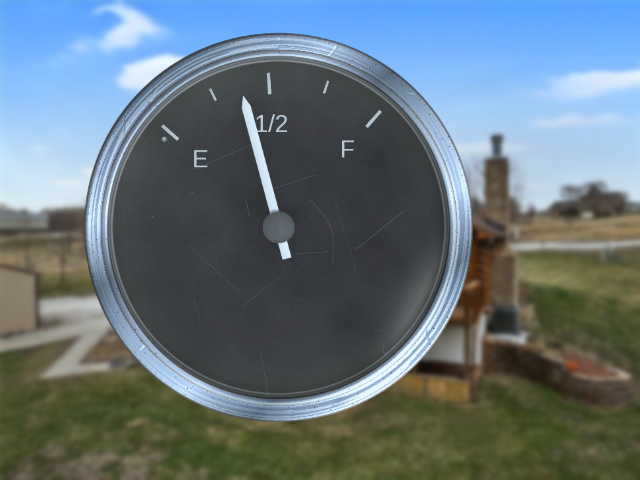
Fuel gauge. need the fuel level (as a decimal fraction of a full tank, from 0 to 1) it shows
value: 0.375
